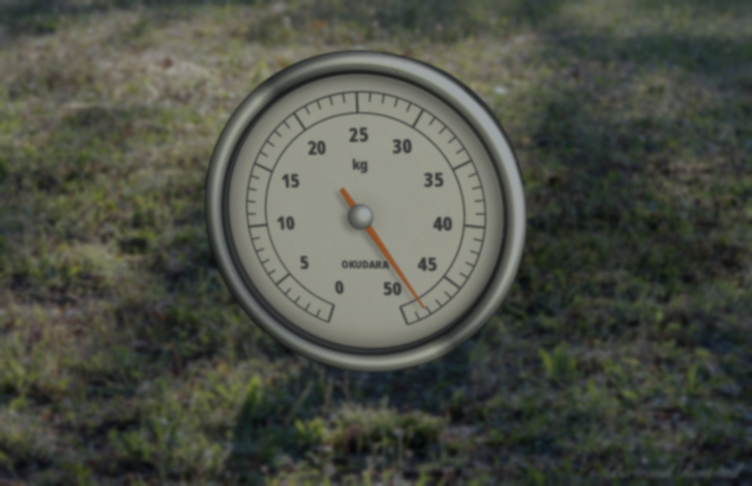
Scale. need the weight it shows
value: 48 kg
